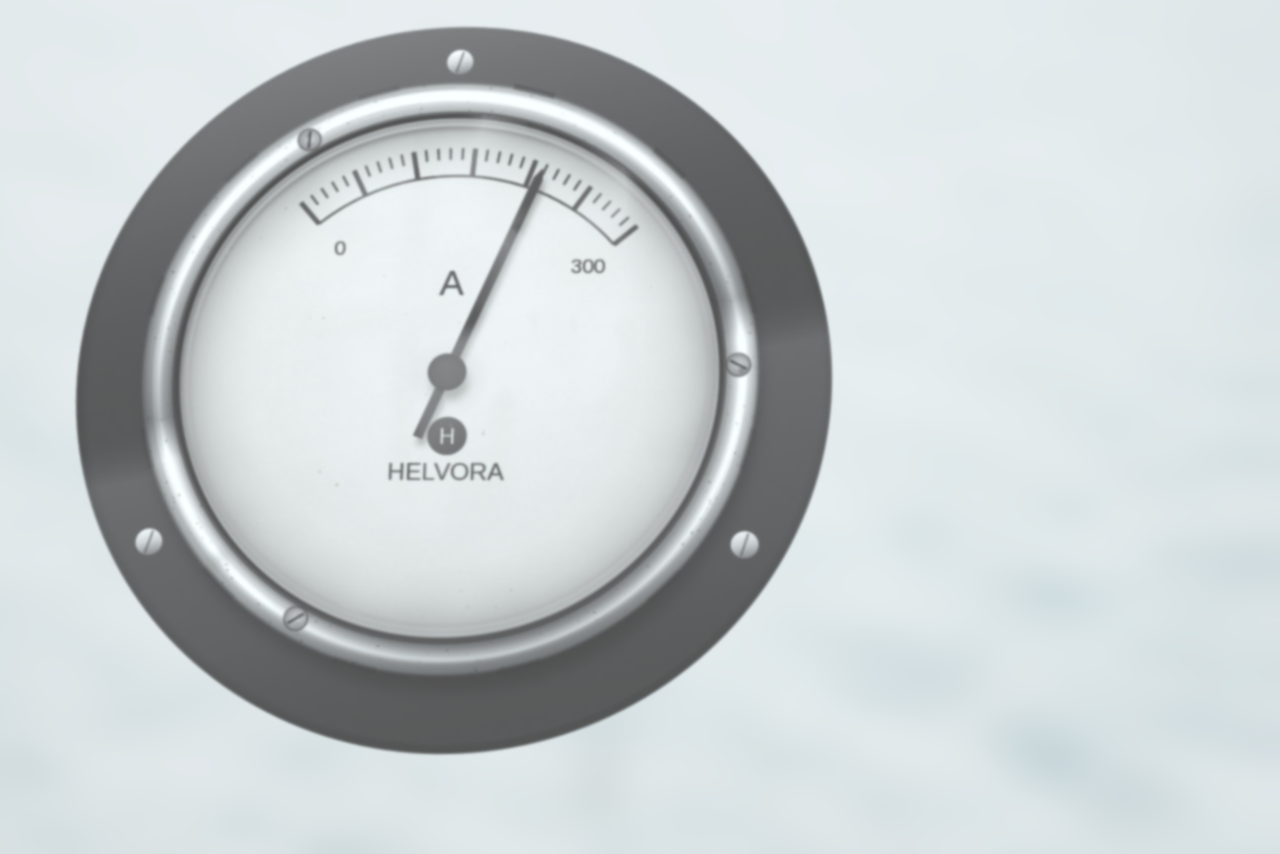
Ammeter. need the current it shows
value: 210 A
